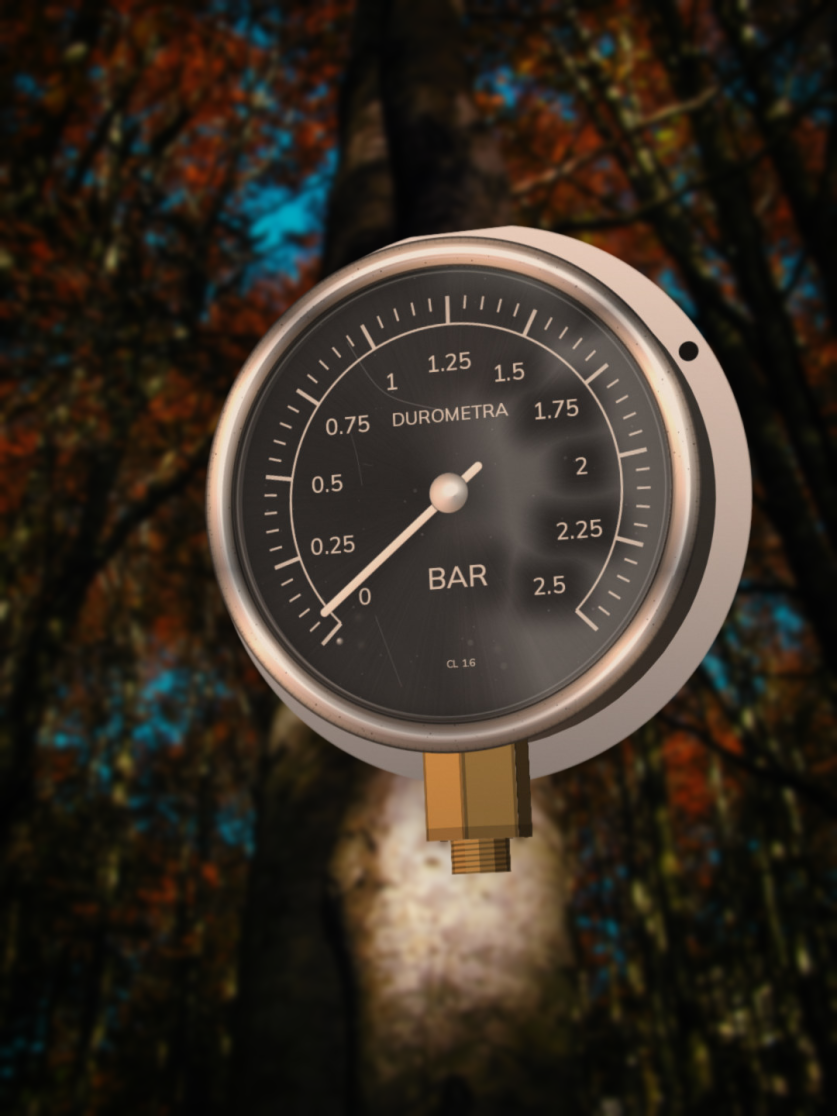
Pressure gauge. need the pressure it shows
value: 0.05 bar
